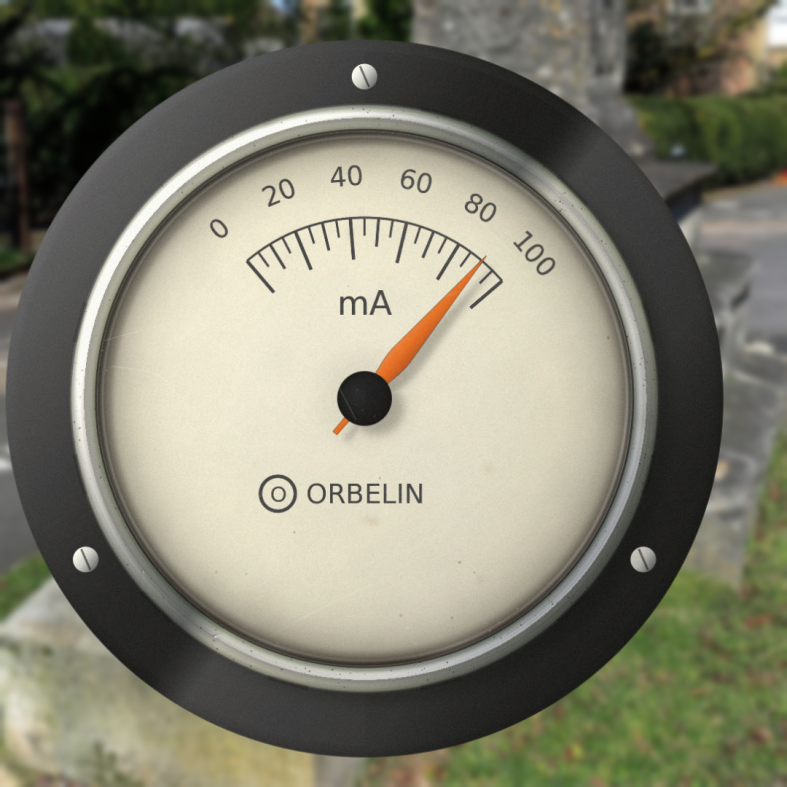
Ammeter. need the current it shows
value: 90 mA
